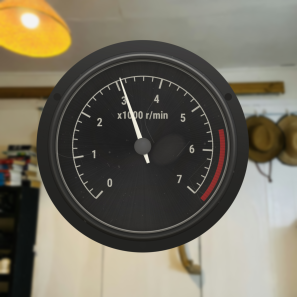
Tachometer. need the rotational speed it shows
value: 3100 rpm
